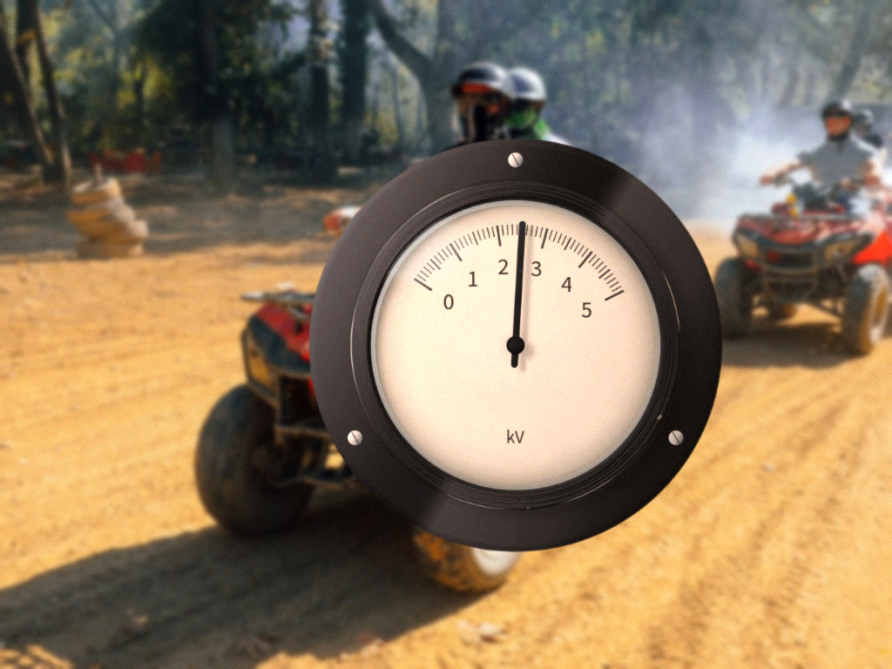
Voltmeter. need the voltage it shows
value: 2.5 kV
